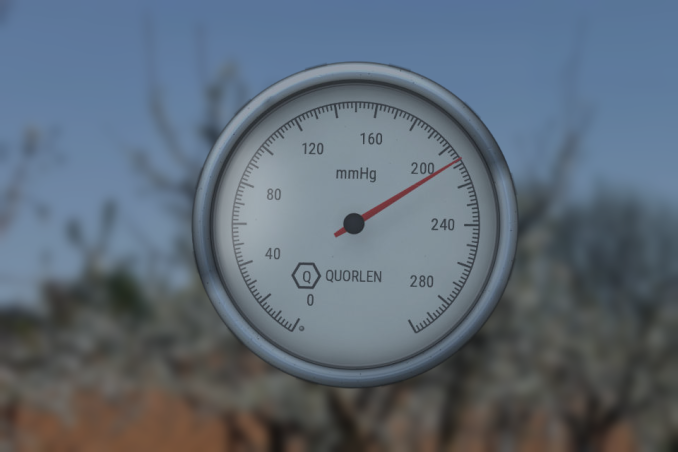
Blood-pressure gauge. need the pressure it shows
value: 208 mmHg
